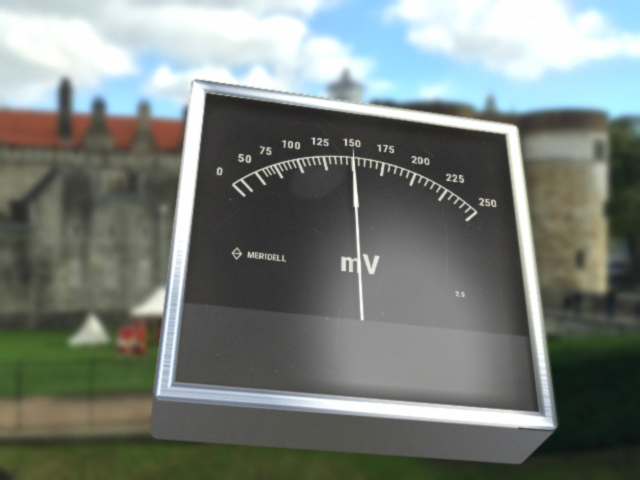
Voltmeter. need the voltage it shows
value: 150 mV
